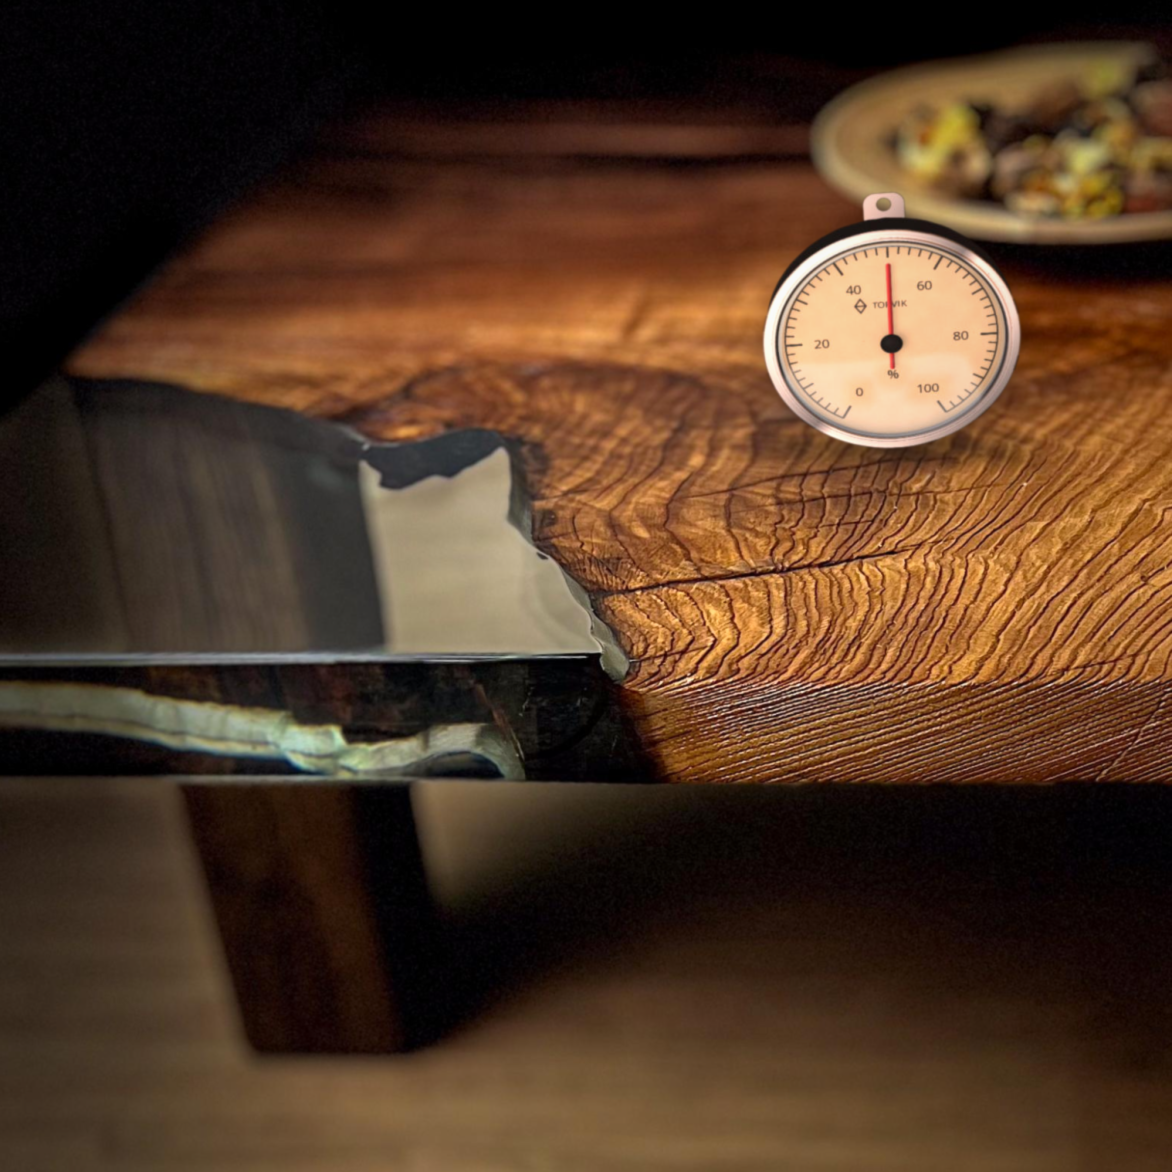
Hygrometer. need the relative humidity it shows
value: 50 %
